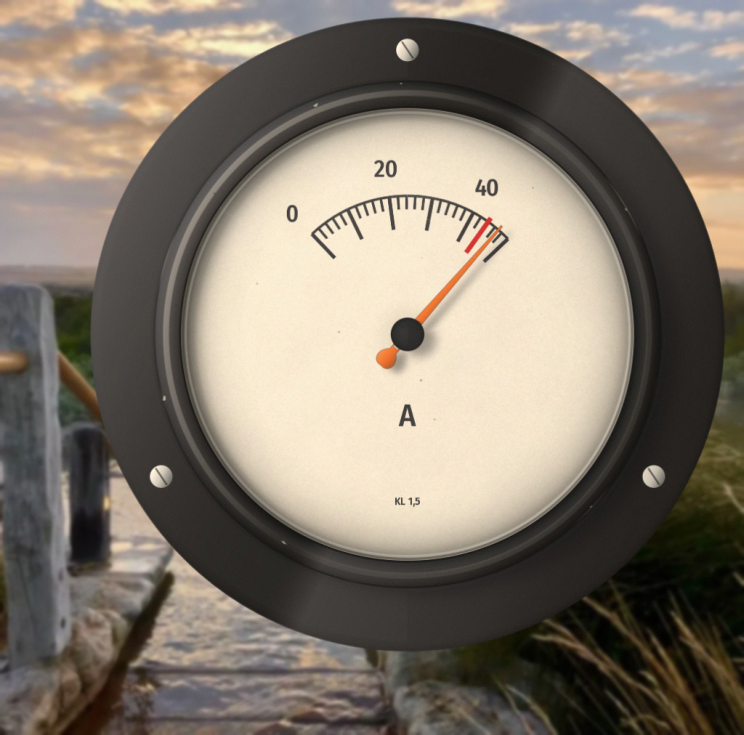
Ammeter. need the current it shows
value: 47 A
